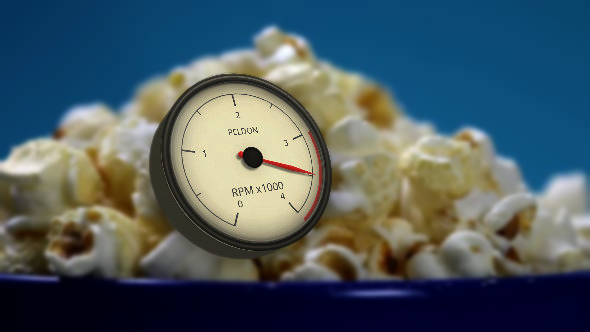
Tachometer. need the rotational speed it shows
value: 3500 rpm
